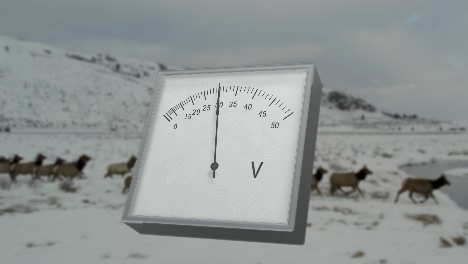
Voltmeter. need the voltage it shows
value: 30 V
